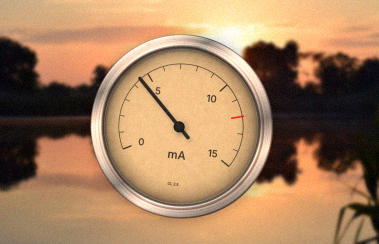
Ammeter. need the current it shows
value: 4.5 mA
